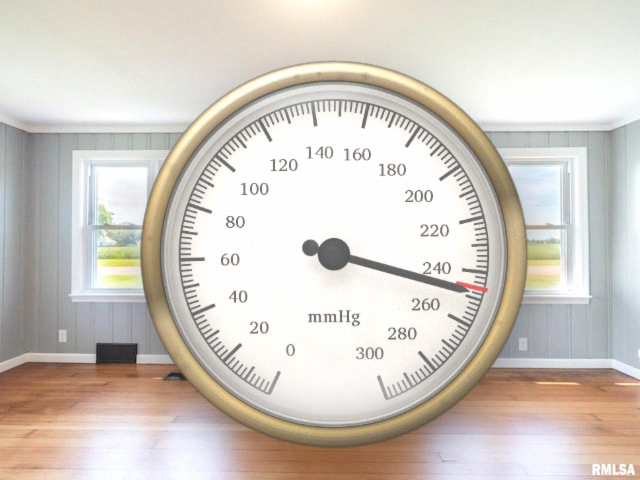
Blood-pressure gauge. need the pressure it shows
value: 248 mmHg
